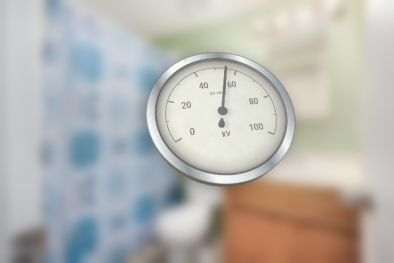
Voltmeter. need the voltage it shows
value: 55 kV
